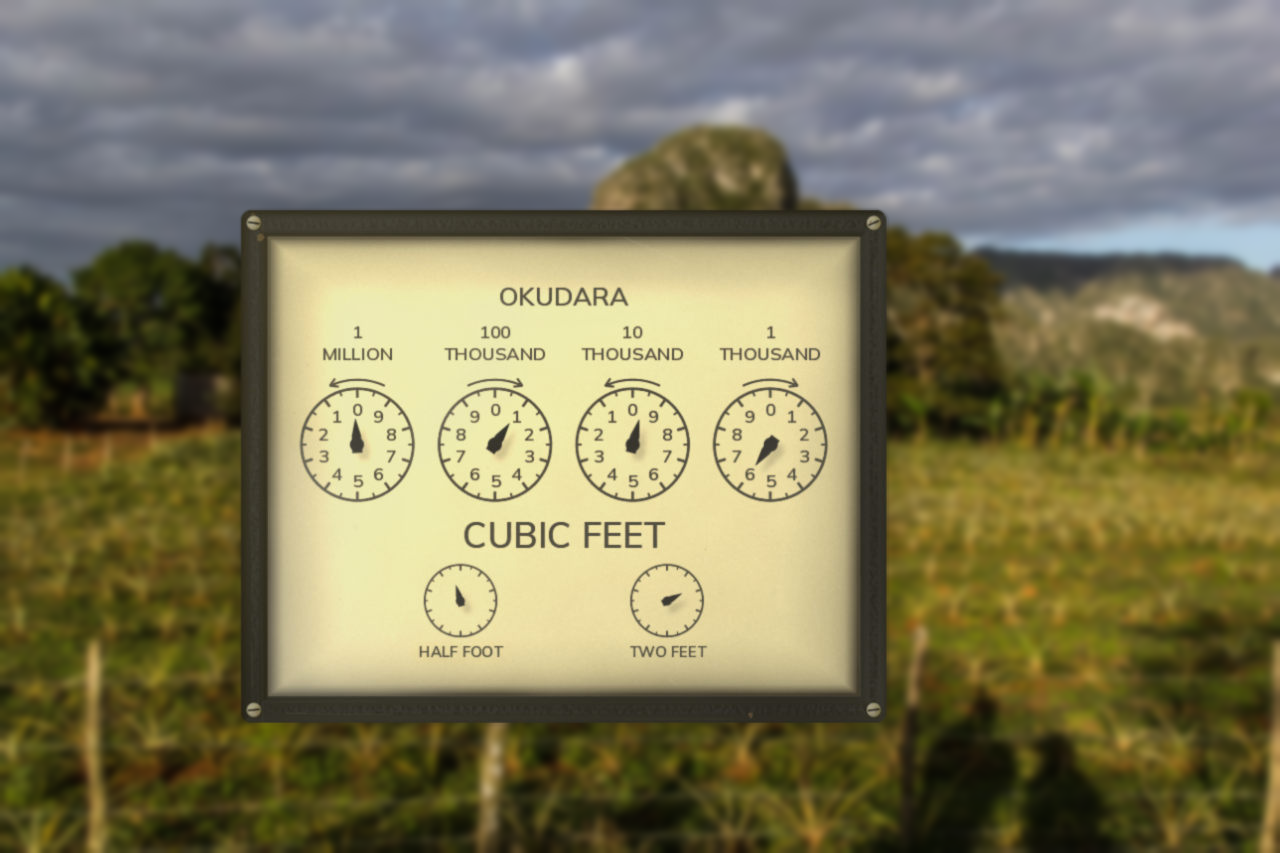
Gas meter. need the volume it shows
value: 9600 ft³
